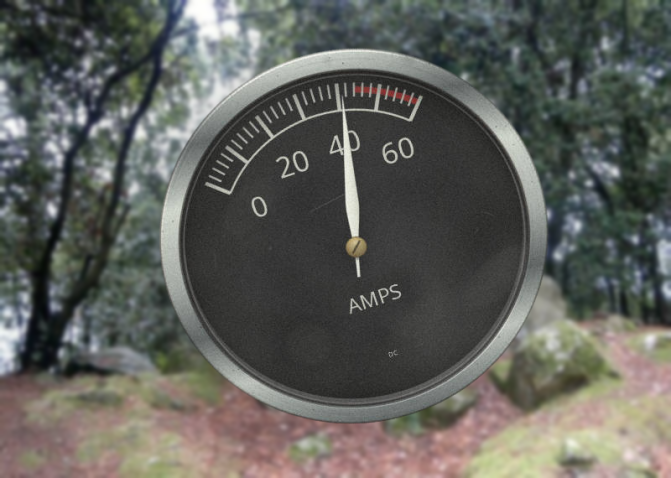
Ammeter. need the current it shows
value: 41 A
